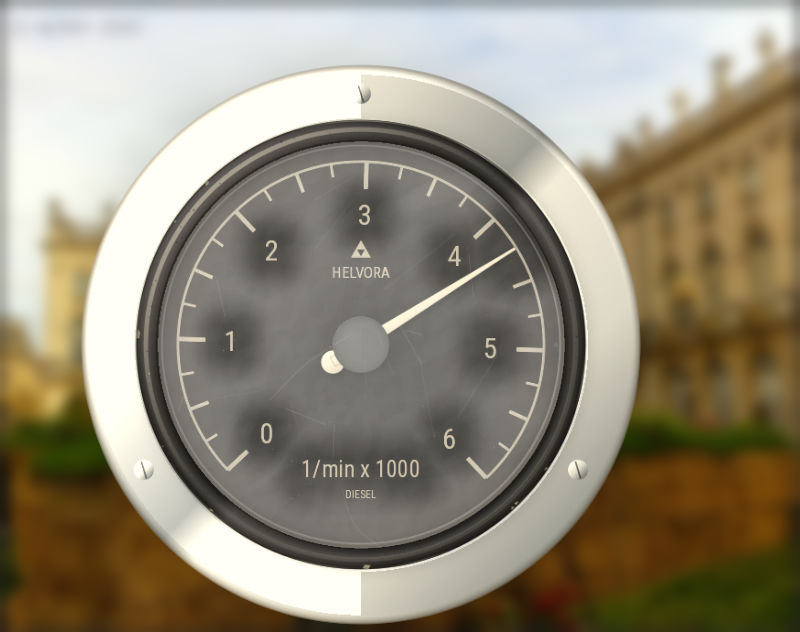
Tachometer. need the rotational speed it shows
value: 4250 rpm
